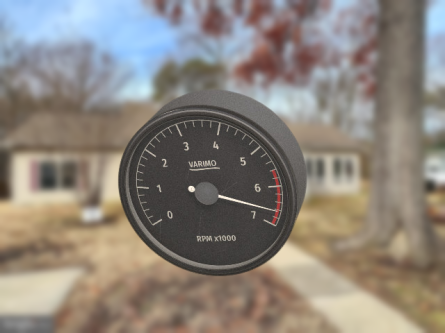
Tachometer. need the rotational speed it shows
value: 6600 rpm
